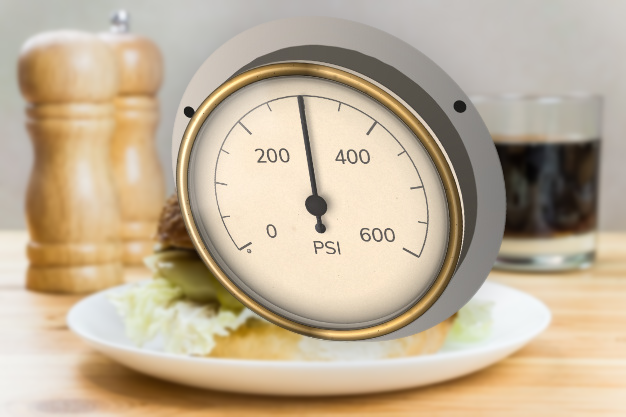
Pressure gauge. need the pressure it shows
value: 300 psi
